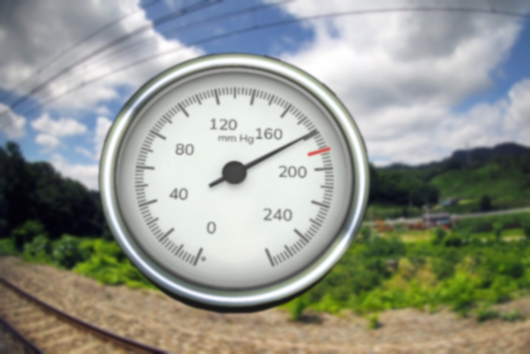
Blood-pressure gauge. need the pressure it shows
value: 180 mmHg
